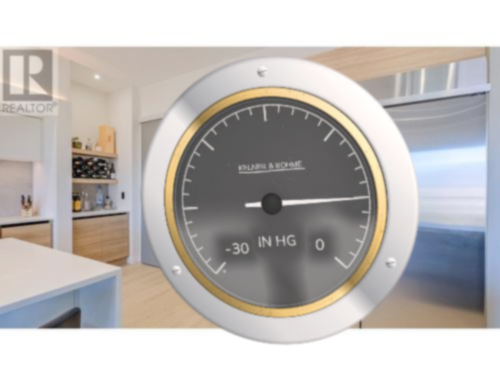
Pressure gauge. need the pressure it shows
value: -5 inHg
